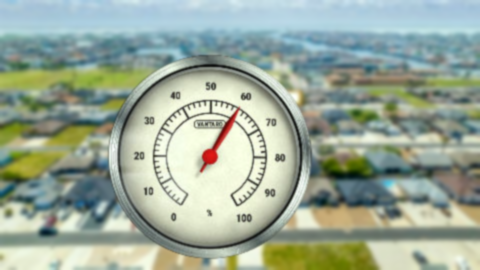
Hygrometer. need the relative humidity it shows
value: 60 %
